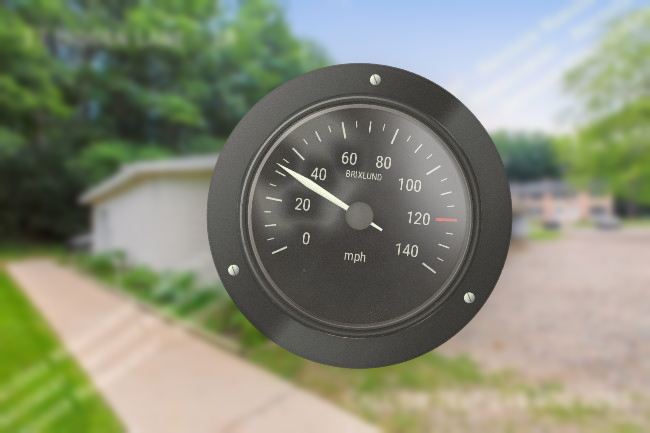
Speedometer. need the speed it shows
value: 32.5 mph
